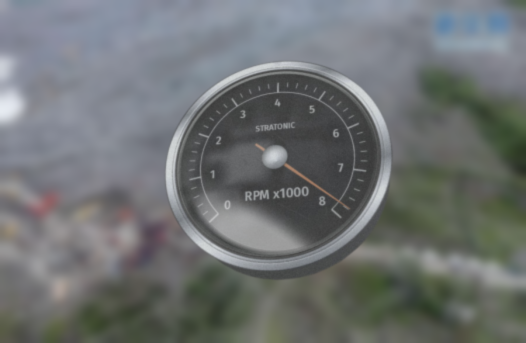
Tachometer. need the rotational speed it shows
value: 7800 rpm
